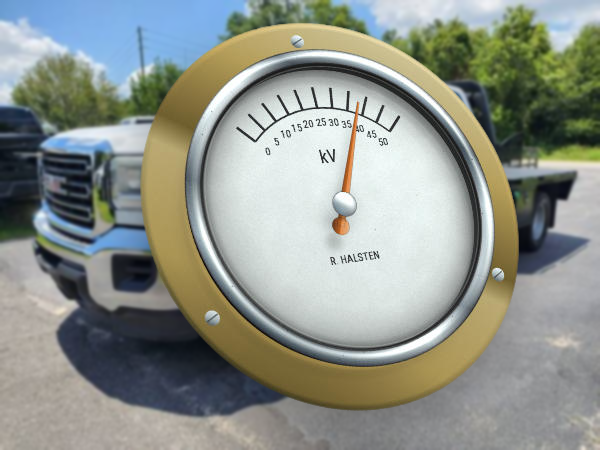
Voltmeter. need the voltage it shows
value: 37.5 kV
